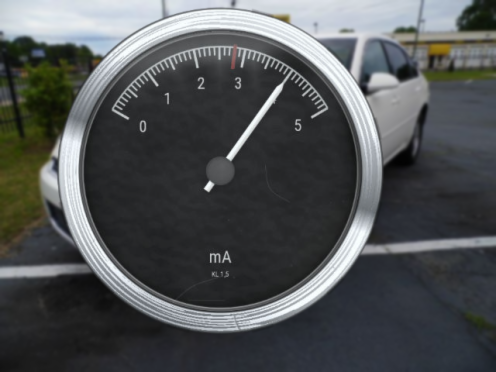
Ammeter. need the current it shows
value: 4 mA
